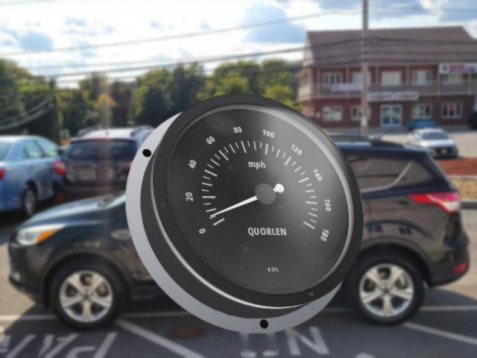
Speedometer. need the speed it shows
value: 5 mph
